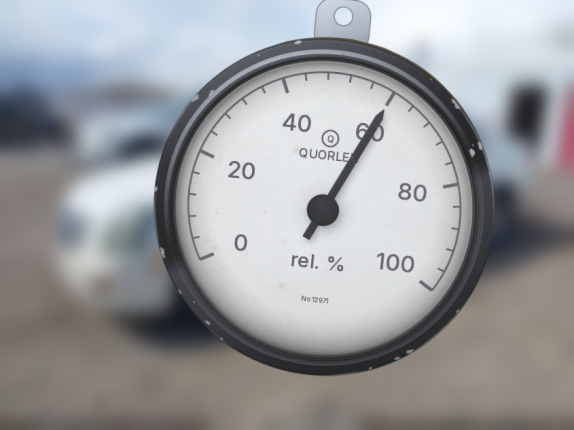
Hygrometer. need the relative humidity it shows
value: 60 %
